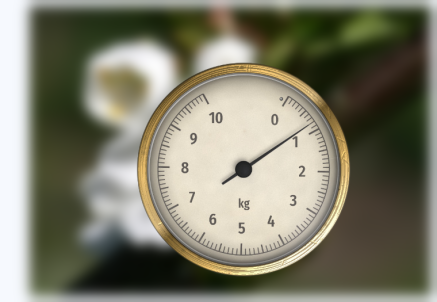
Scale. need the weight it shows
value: 0.8 kg
